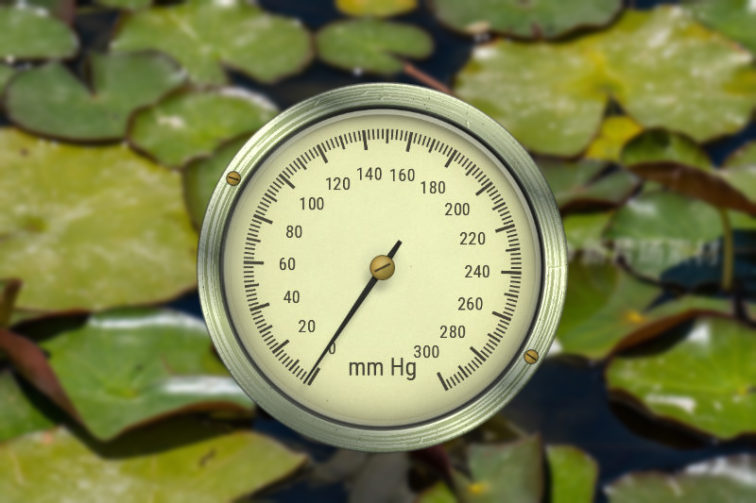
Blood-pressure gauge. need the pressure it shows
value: 2 mmHg
